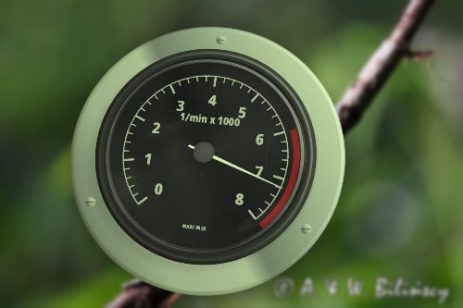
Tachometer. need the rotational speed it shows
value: 7200 rpm
